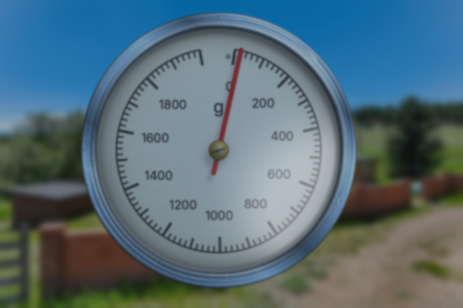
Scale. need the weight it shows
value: 20 g
